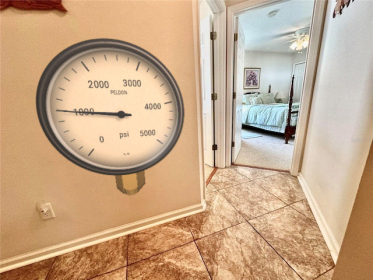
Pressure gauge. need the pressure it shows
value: 1000 psi
